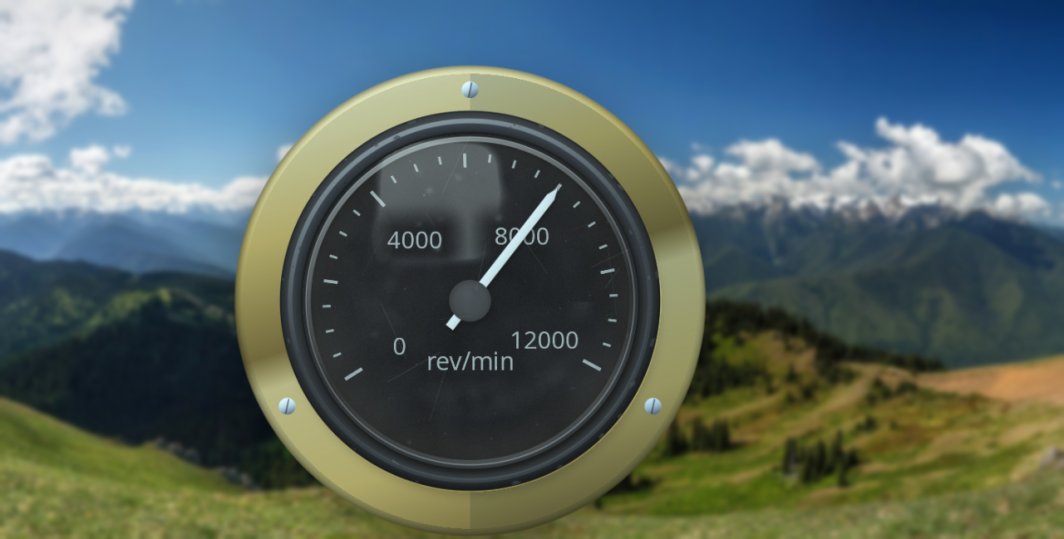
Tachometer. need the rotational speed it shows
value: 8000 rpm
